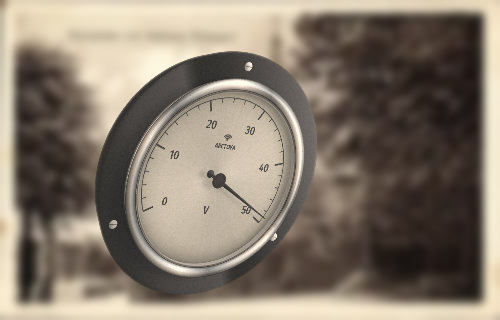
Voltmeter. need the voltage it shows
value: 49 V
